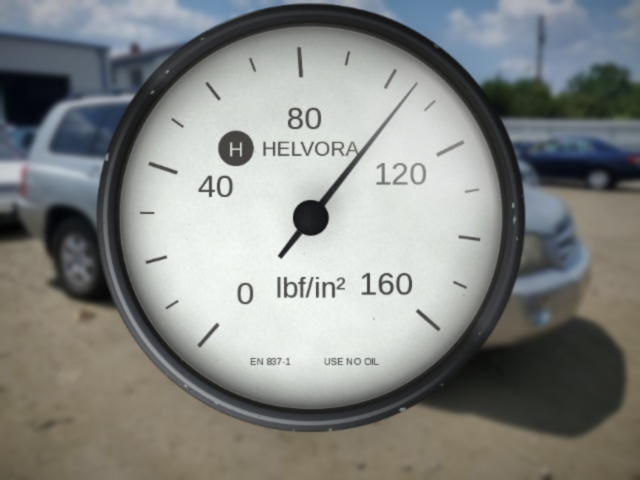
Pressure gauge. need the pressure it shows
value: 105 psi
